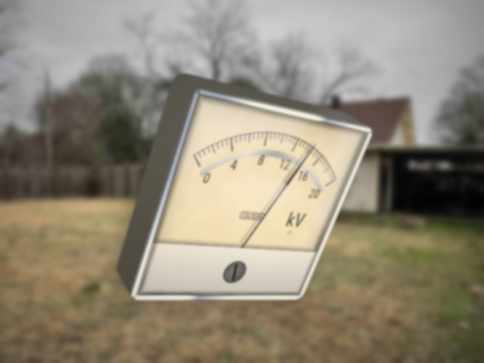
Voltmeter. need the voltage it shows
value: 14 kV
